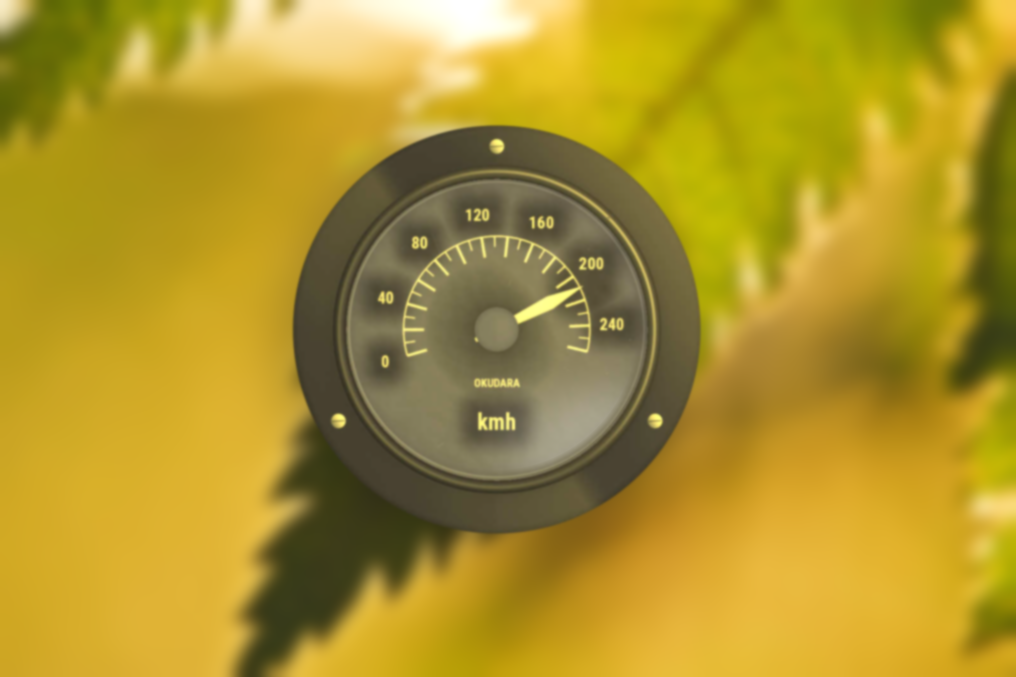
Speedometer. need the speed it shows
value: 210 km/h
